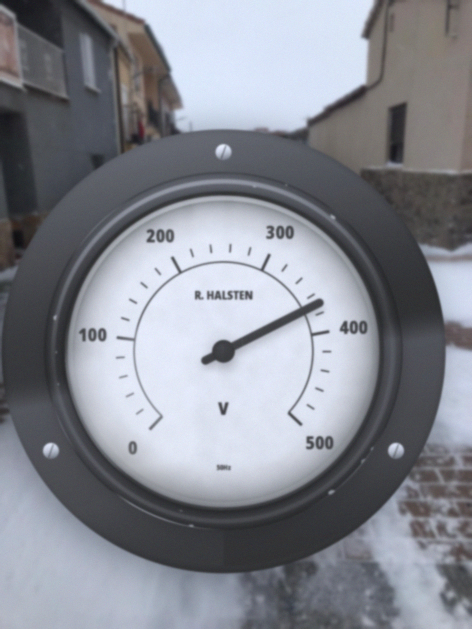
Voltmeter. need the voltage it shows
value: 370 V
